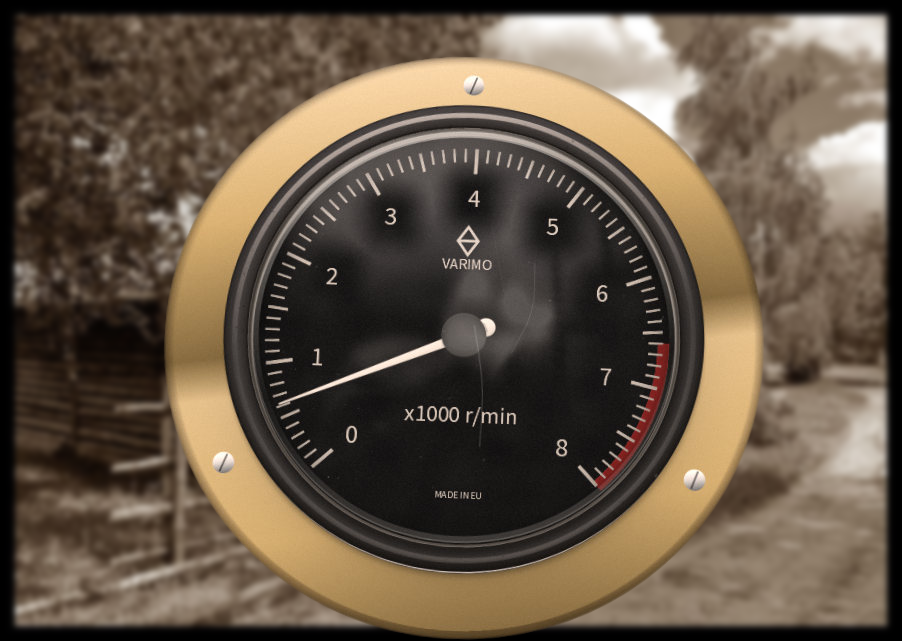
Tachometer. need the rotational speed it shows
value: 600 rpm
